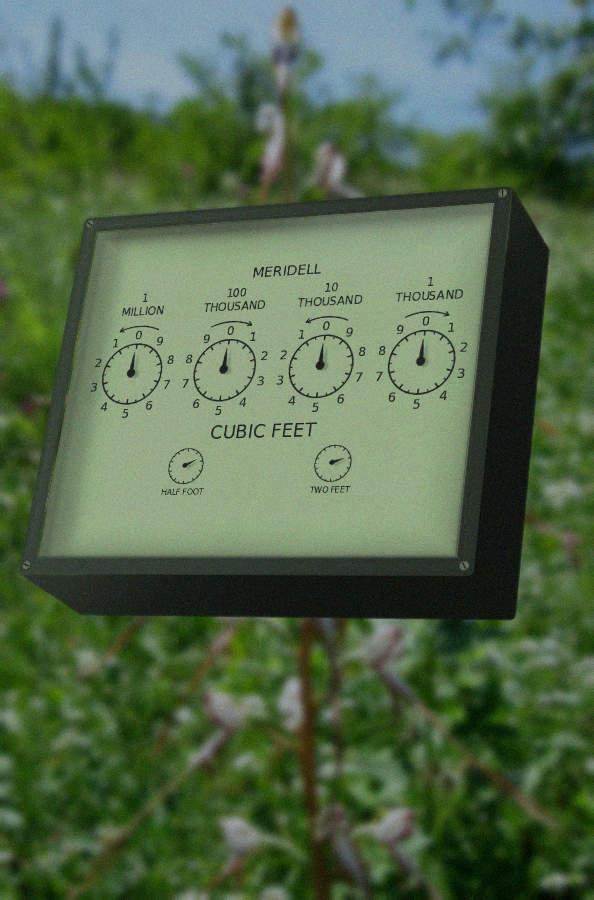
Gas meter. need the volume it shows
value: 0 ft³
